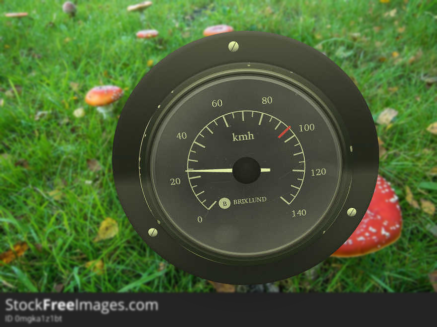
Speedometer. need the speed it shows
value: 25 km/h
